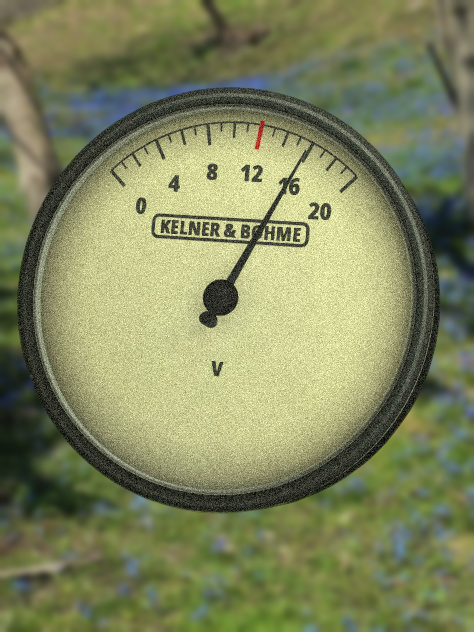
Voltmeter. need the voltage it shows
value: 16 V
